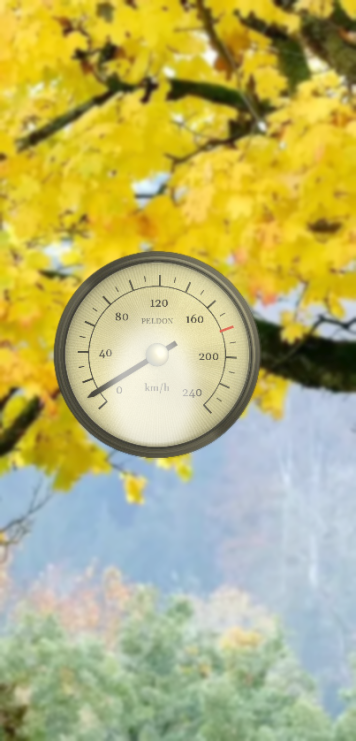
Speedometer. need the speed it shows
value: 10 km/h
